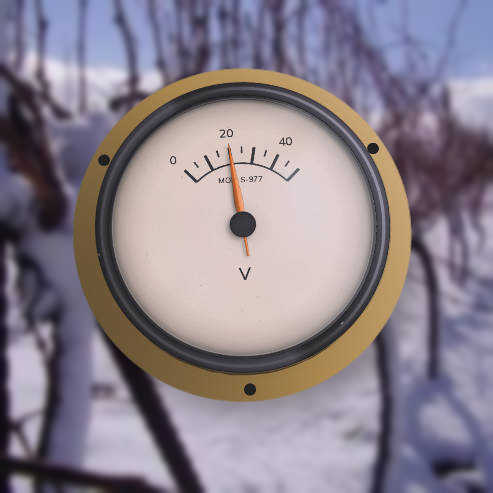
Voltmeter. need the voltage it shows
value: 20 V
